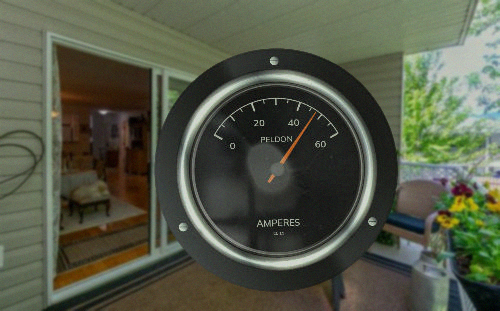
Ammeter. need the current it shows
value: 47.5 A
